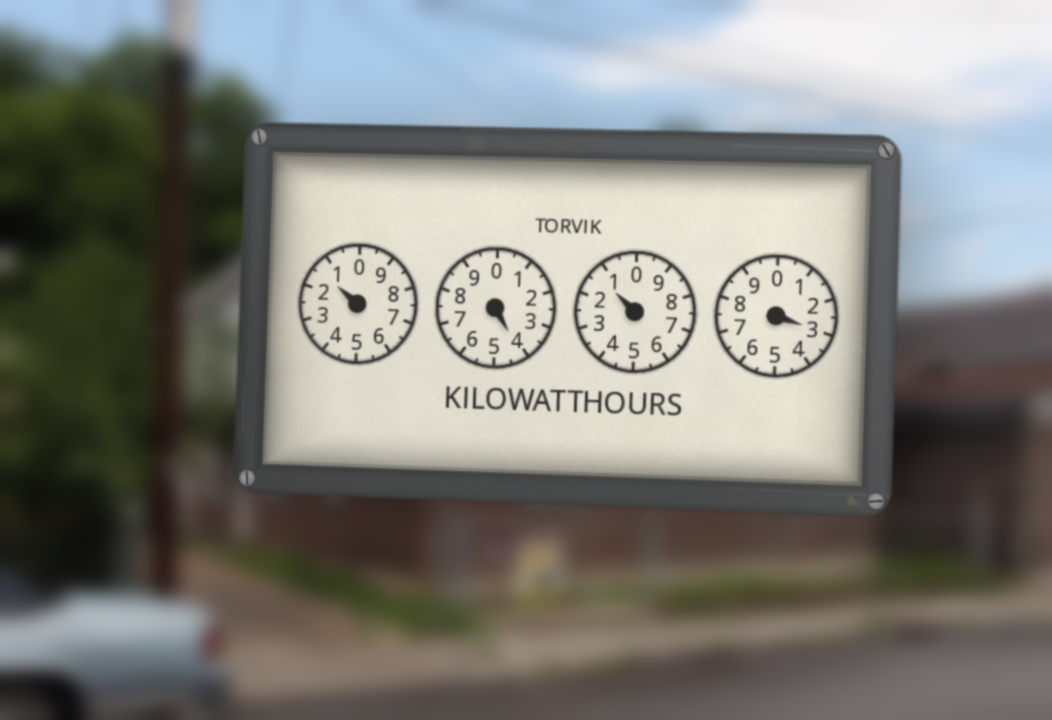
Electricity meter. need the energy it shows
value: 1413 kWh
